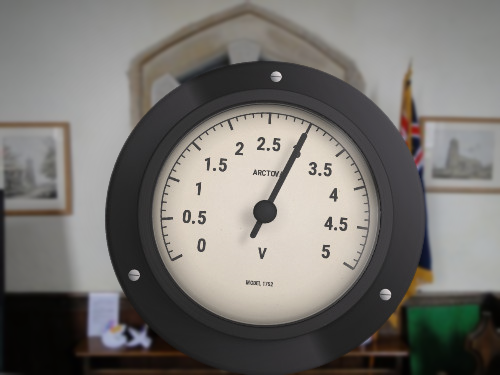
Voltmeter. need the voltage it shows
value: 3 V
